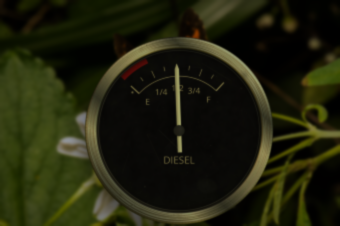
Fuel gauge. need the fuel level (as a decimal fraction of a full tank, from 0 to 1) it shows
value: 0.5
